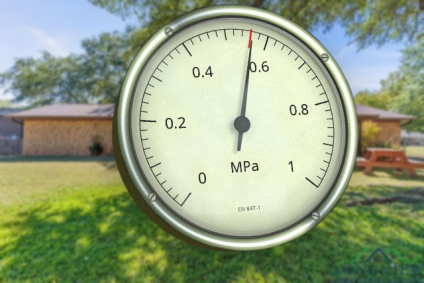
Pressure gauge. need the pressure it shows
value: 0.56 MPa
